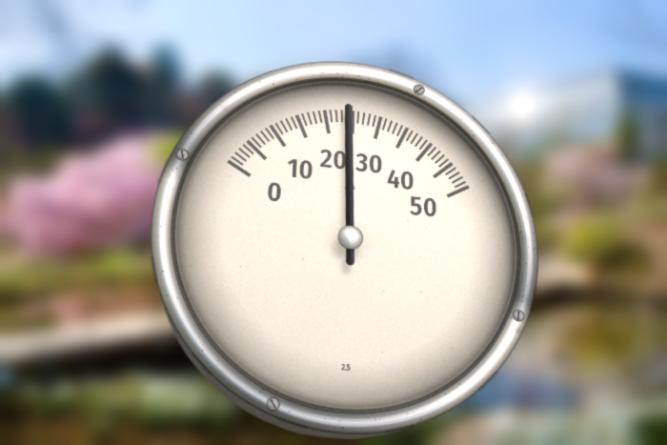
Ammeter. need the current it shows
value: 24 A
